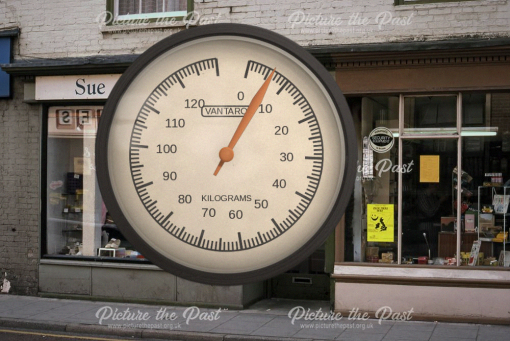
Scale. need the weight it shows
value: 6 kg
